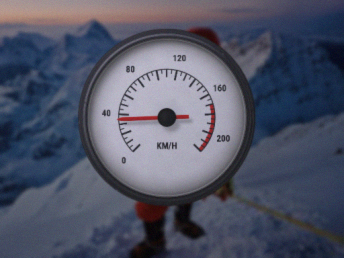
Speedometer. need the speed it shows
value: 35 km/h
